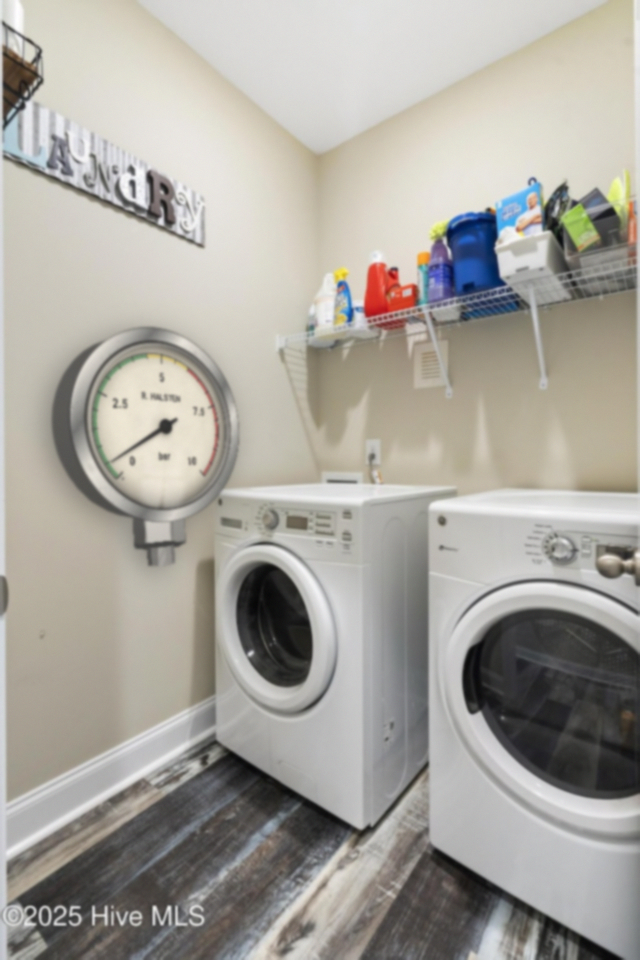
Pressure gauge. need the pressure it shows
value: 0.5 bar
